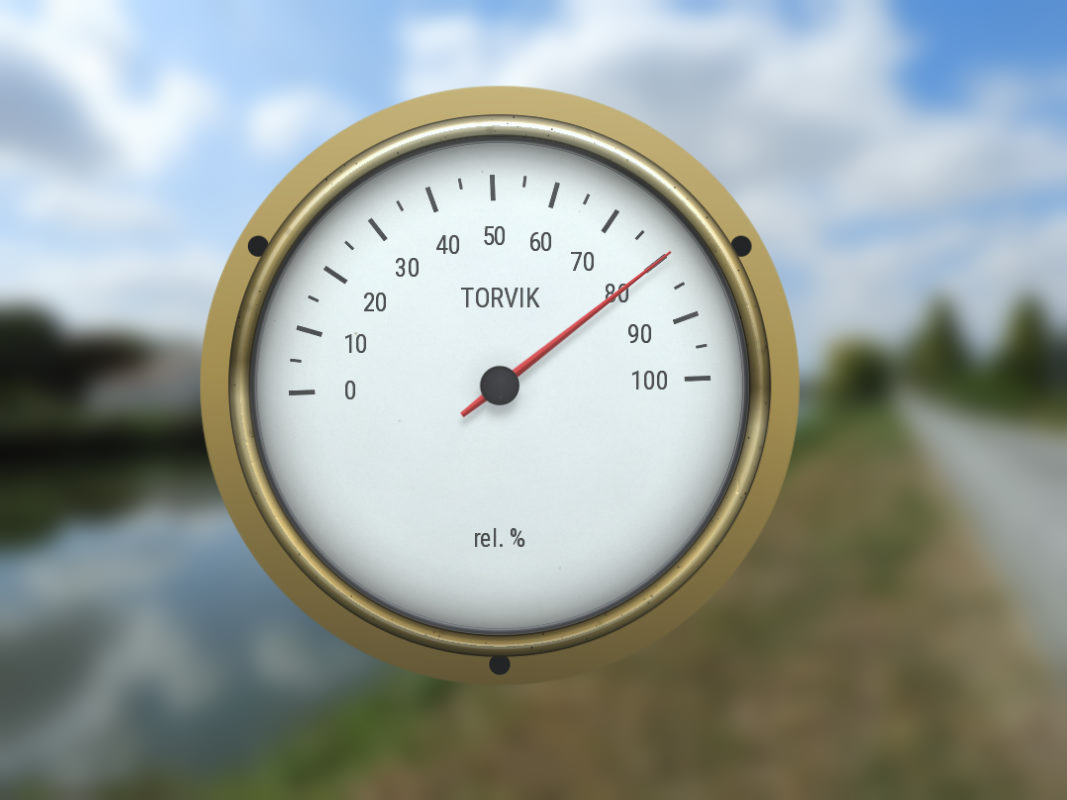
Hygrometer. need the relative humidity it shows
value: 80 %
